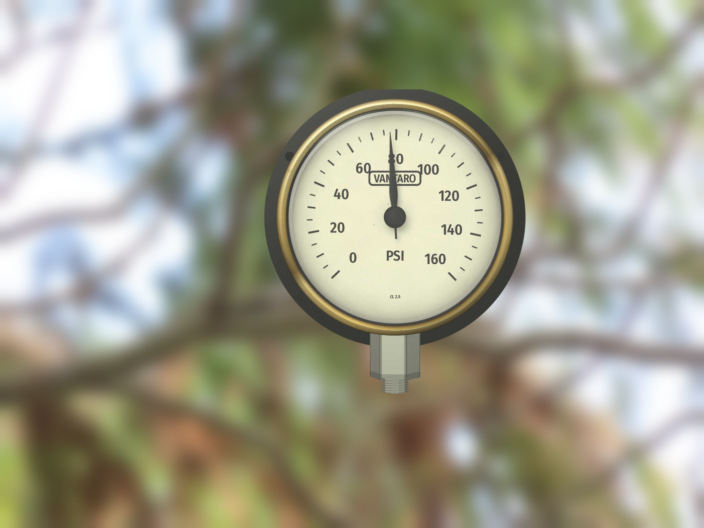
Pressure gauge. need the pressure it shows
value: 77.5 psi
